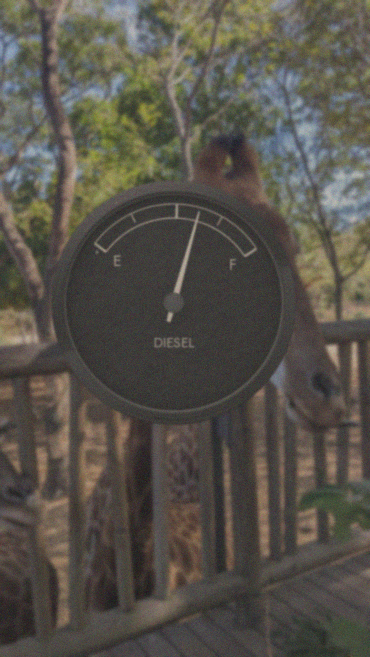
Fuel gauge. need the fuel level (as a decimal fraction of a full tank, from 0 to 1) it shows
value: 0.625
